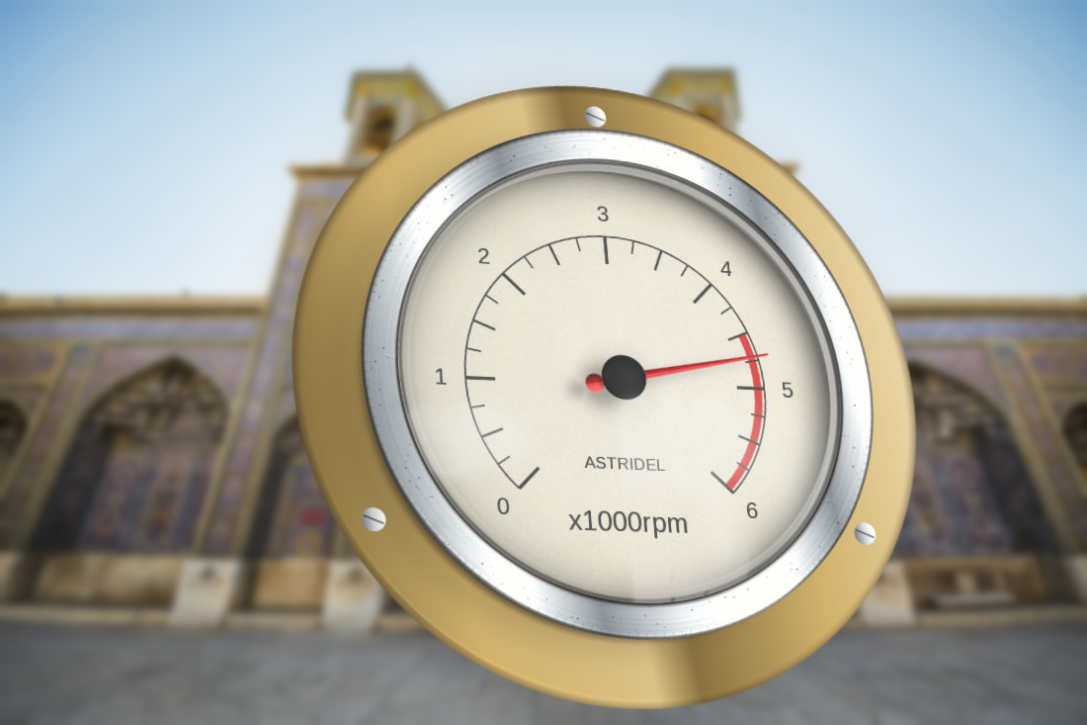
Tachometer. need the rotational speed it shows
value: 4750 rpm
